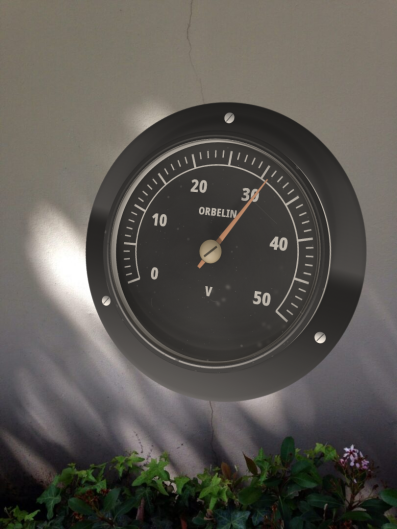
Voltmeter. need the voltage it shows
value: 31 V
